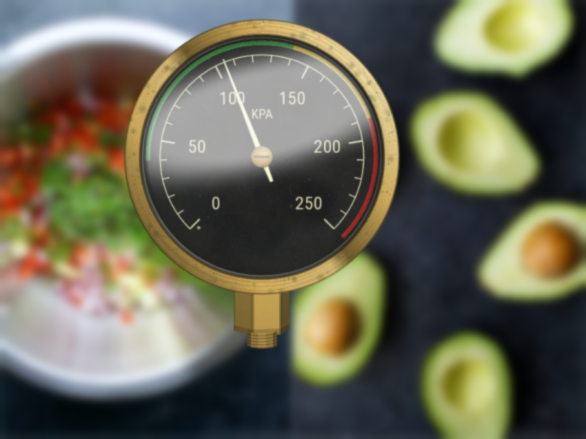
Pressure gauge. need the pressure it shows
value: 105 kPa
